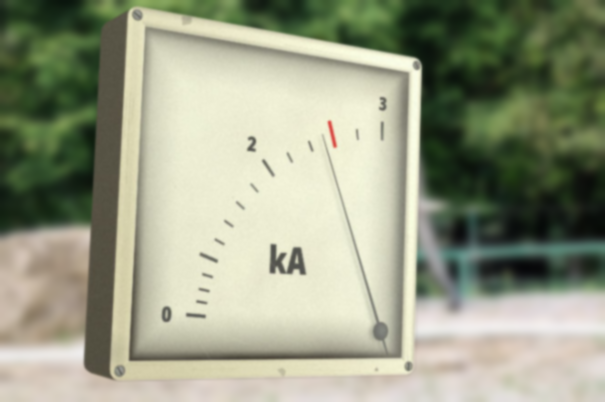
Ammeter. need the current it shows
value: 2.5 kA
